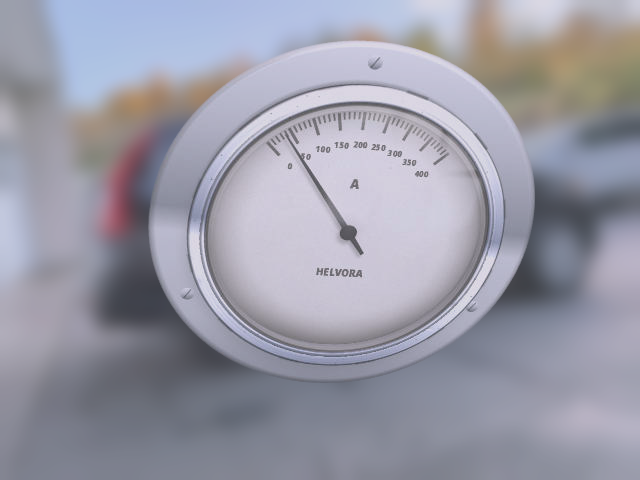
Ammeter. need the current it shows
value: 40 A
